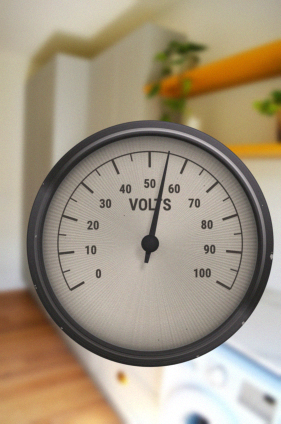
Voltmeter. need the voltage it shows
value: 55 V
